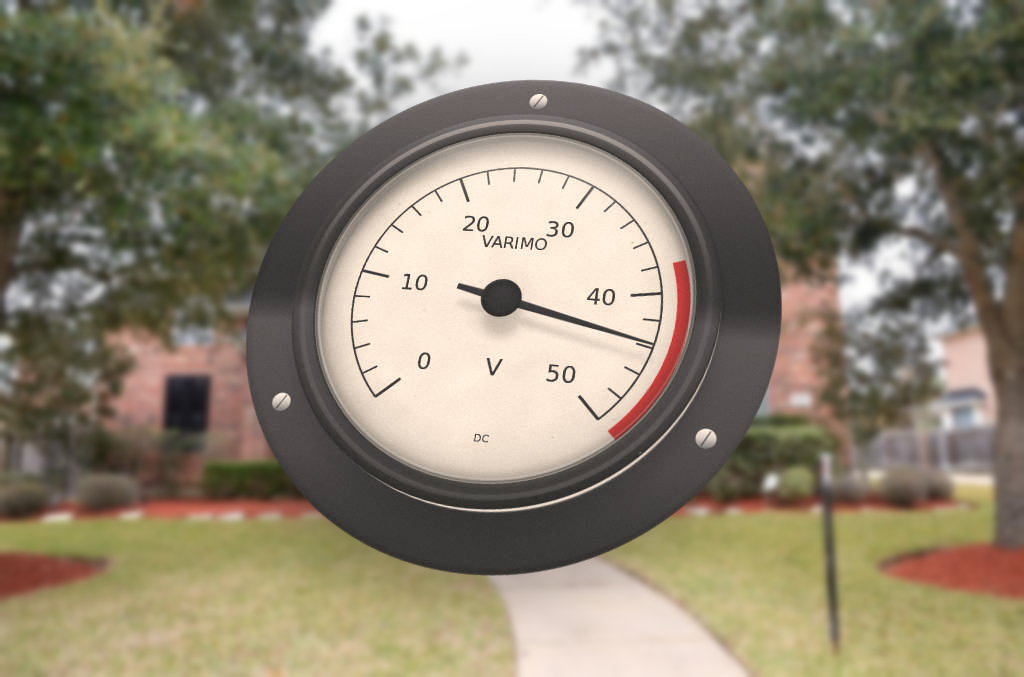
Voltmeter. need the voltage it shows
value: 44 V
